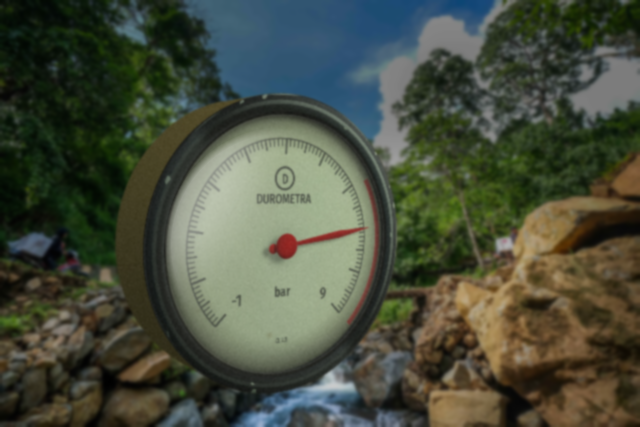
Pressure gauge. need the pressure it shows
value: 7 bar
